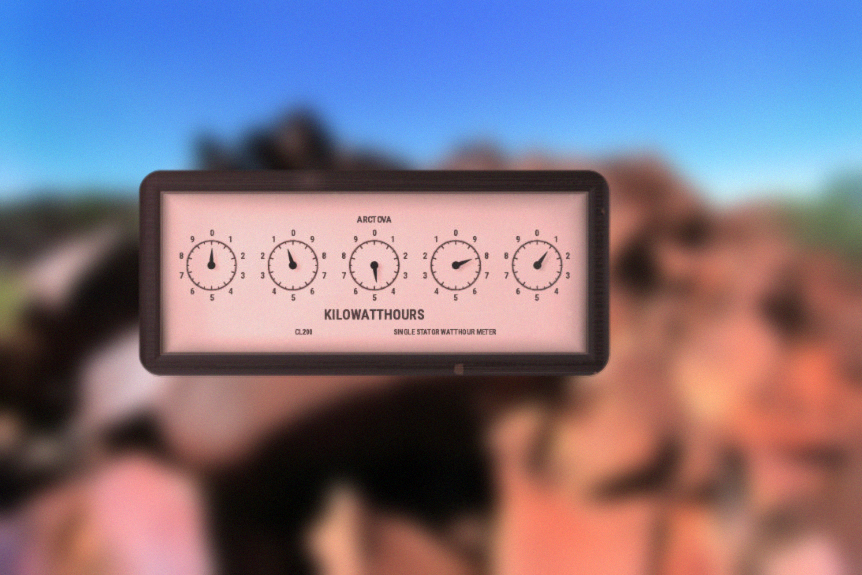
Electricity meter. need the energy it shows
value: 481 kWh
